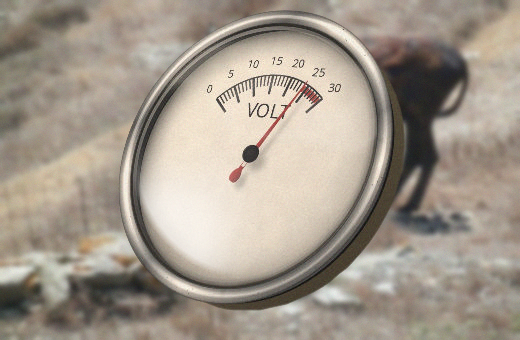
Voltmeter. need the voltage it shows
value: 25 V
